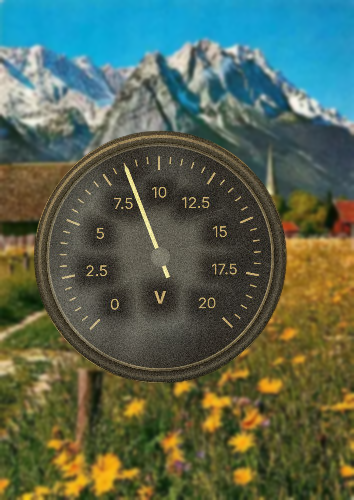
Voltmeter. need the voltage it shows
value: 8.5 V
